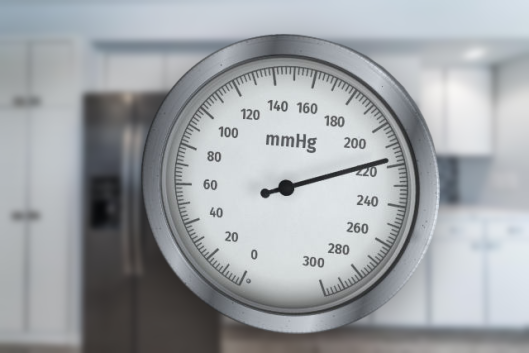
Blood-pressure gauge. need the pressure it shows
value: 216 mmHg
